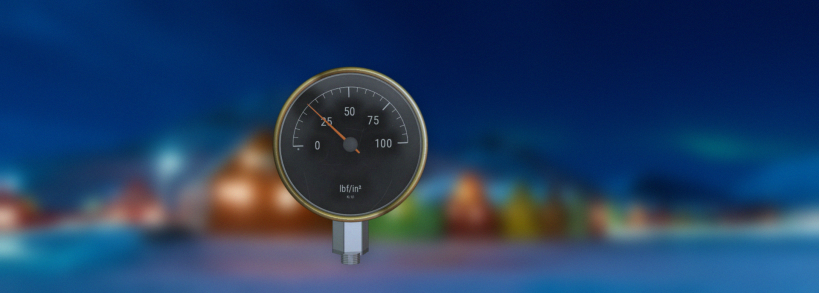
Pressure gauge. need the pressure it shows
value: 25 psi
